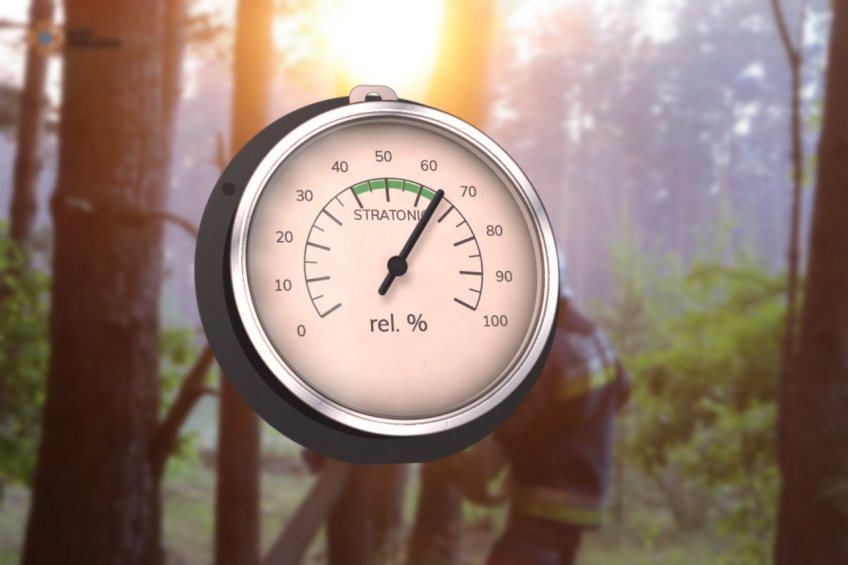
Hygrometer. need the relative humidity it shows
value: 65 %
